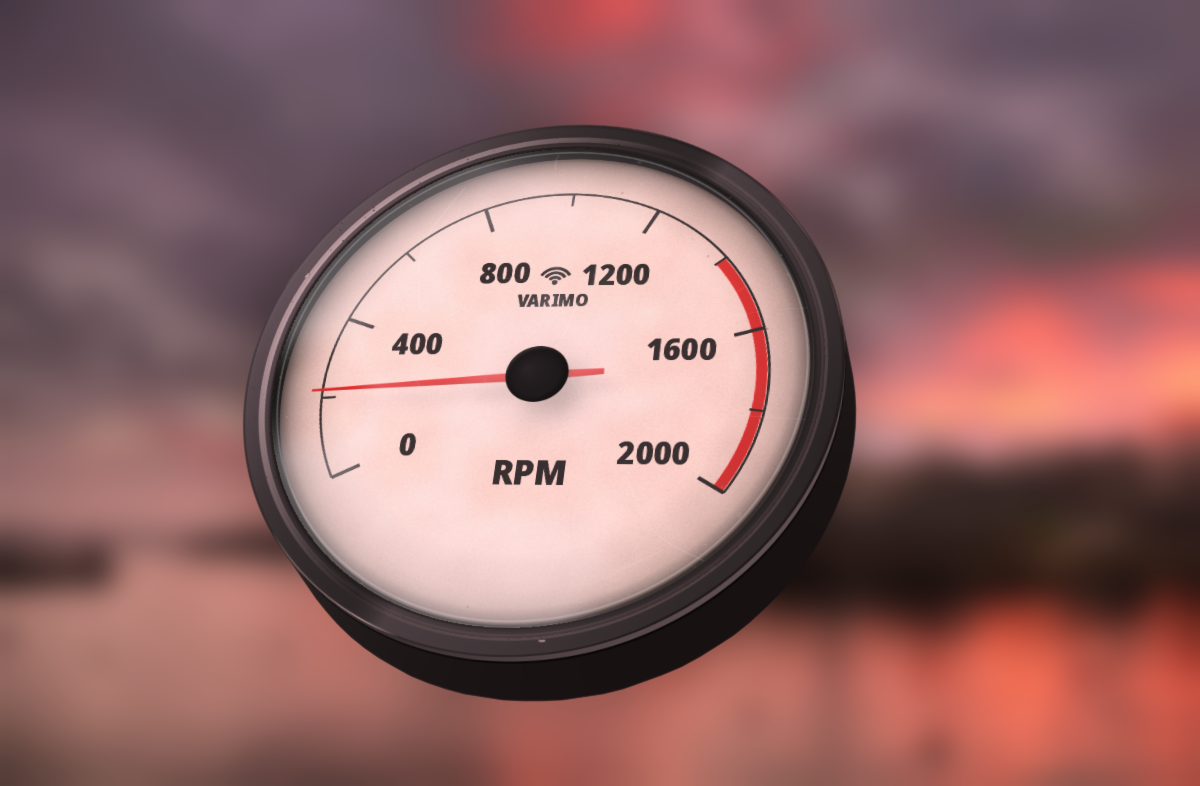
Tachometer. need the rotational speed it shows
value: 200 rpm
